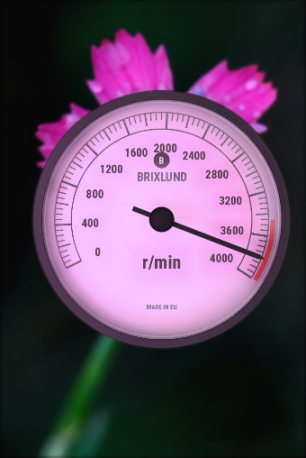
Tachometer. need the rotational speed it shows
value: 3800 rpm
